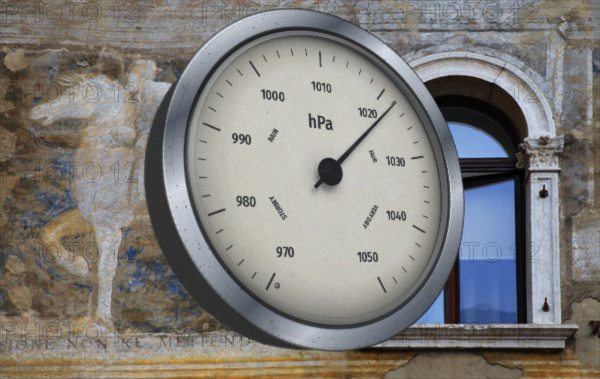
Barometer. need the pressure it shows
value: 1022 hPa
